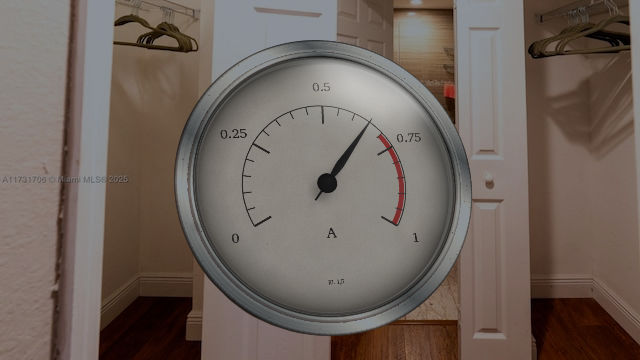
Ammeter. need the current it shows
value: 0.65 A
